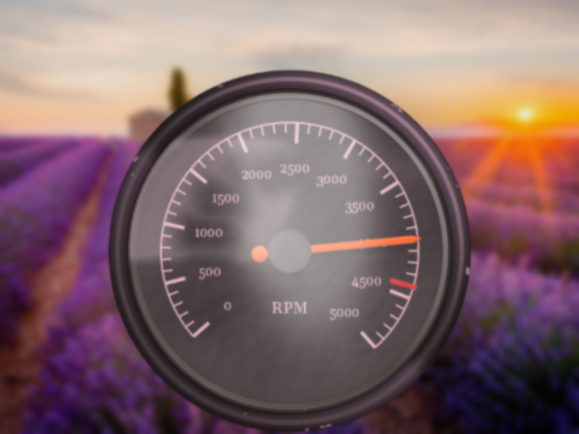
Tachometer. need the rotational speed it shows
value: 4000 rpm
